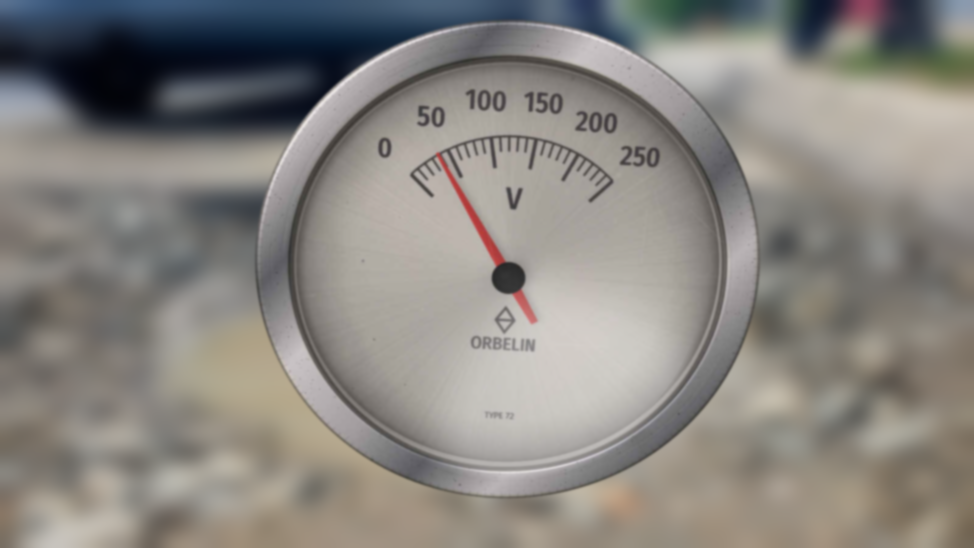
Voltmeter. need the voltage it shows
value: 40 V
